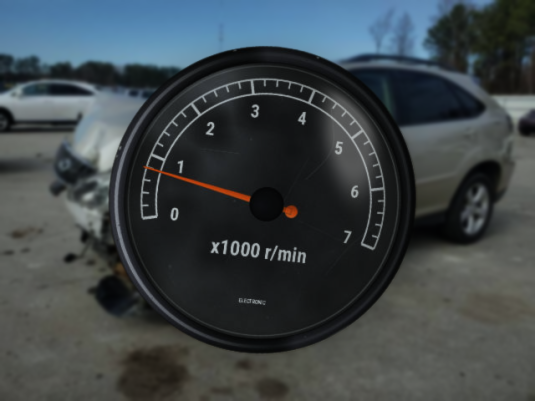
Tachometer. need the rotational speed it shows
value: 800 rpm
